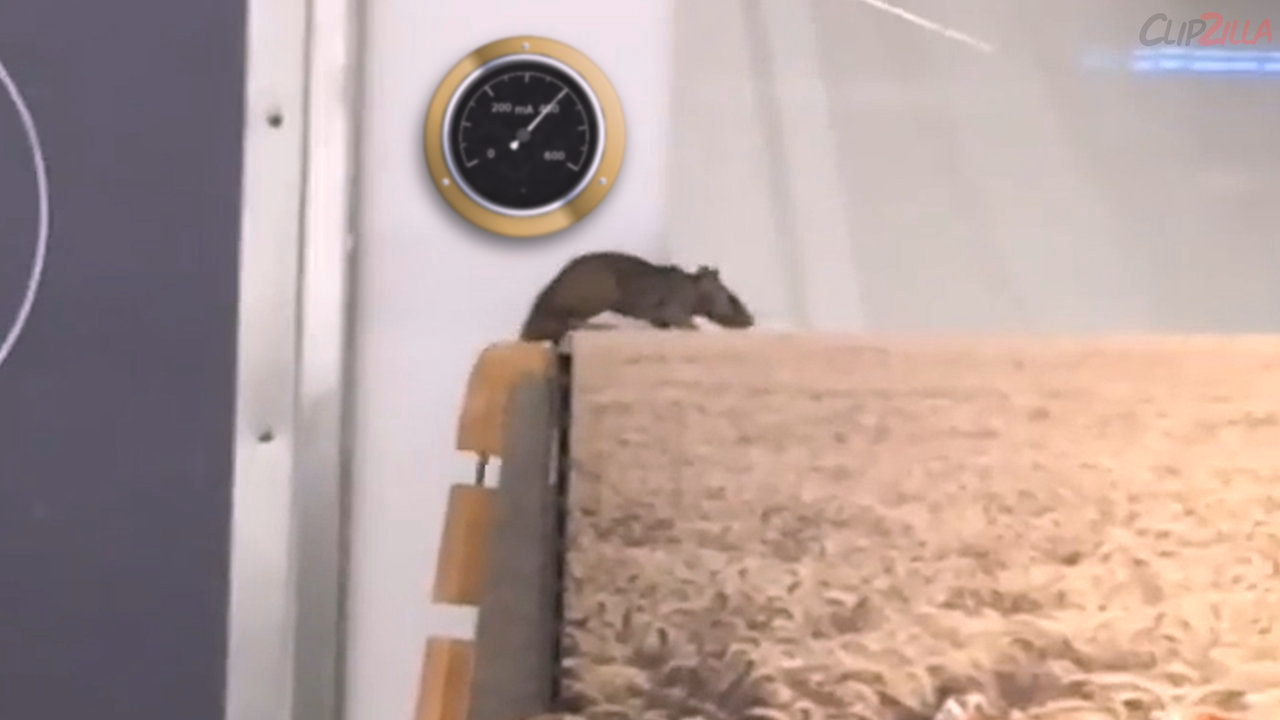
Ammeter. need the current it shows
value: 400 mA
